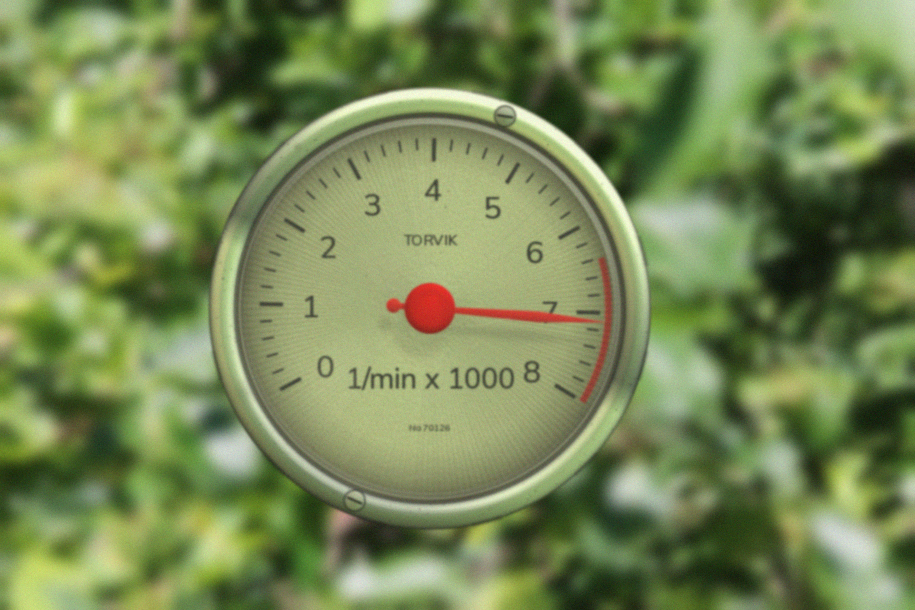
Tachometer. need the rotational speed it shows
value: 7100 rpm
